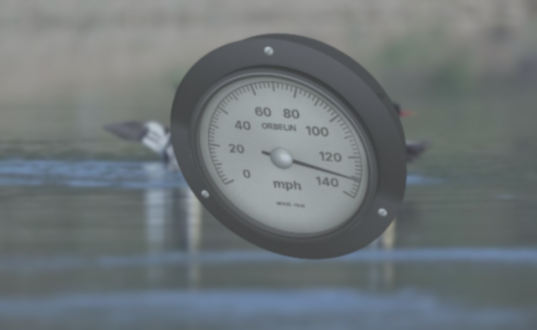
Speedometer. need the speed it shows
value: 130 mph
